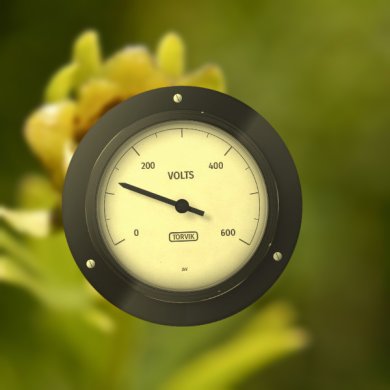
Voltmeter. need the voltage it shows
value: 125 V
